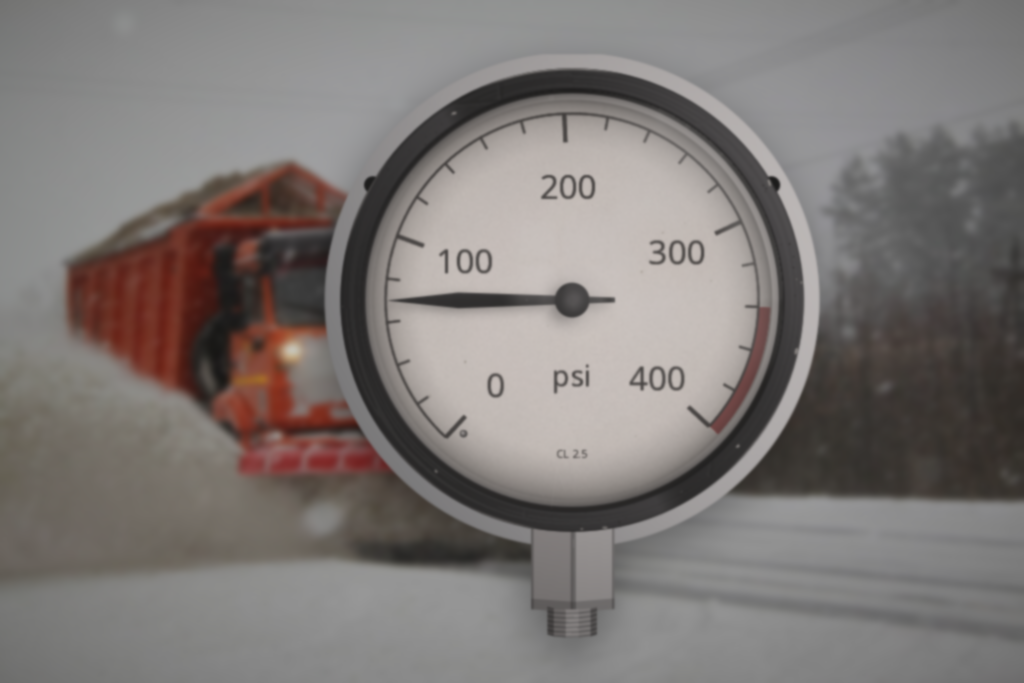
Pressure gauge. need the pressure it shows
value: 70 psi
